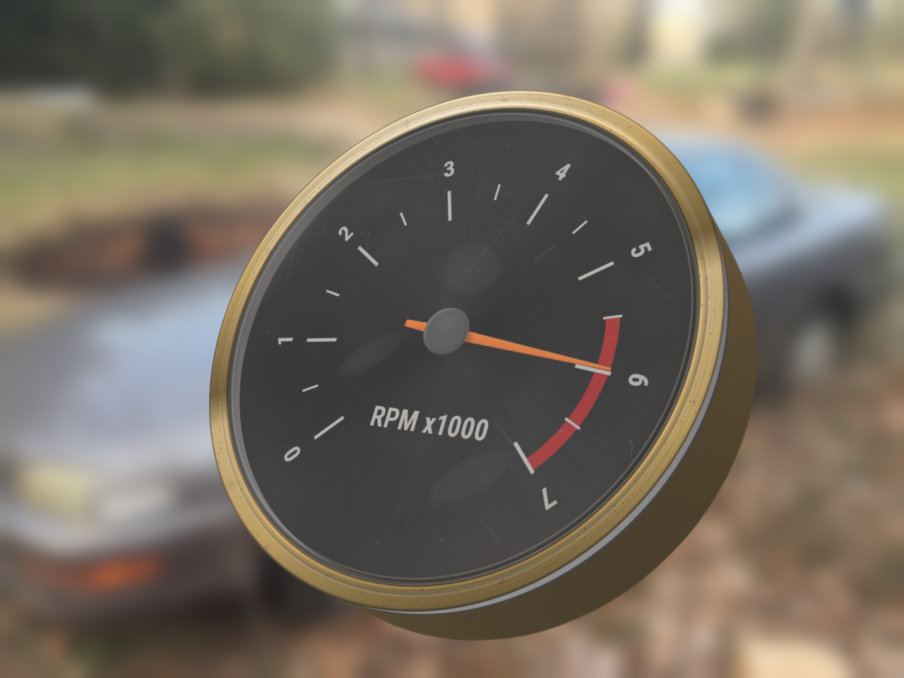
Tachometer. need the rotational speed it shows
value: 6000 rpm
